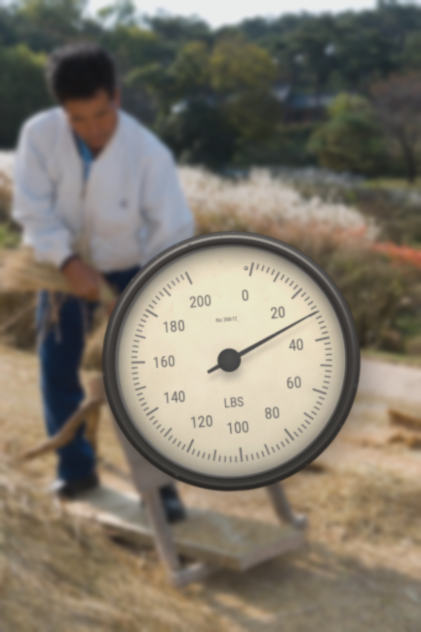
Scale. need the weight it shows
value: 30 lb
